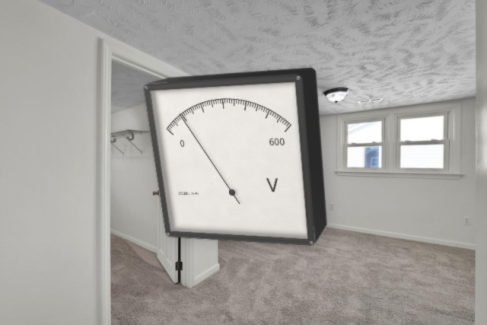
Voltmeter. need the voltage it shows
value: 100 V
